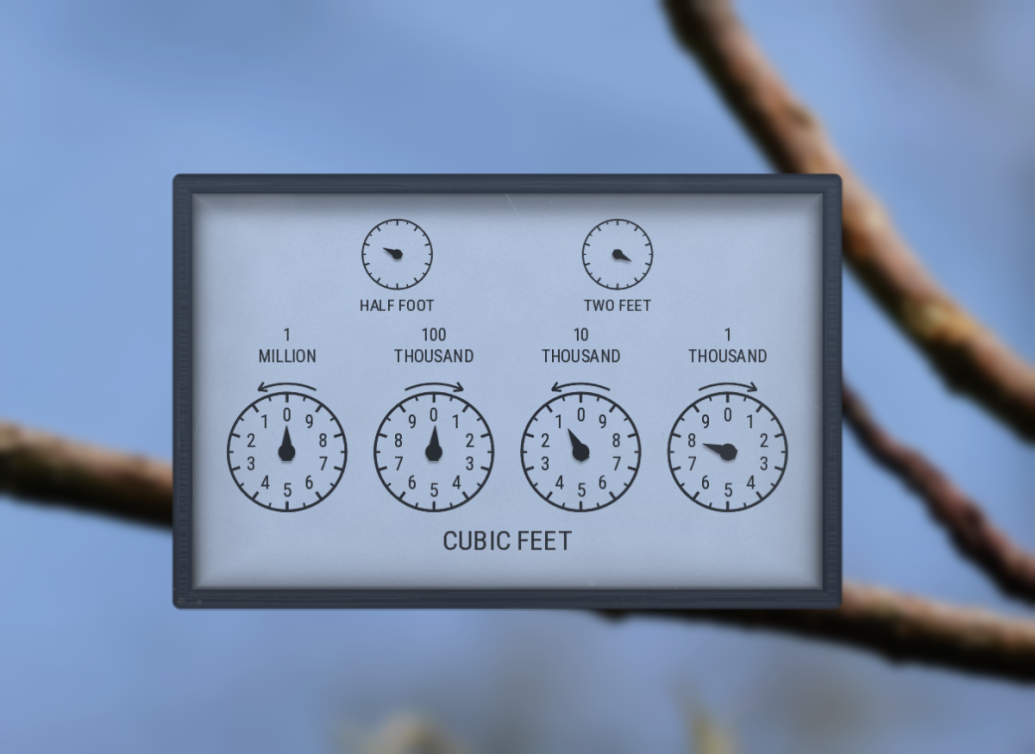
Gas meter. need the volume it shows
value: 800 ft³
